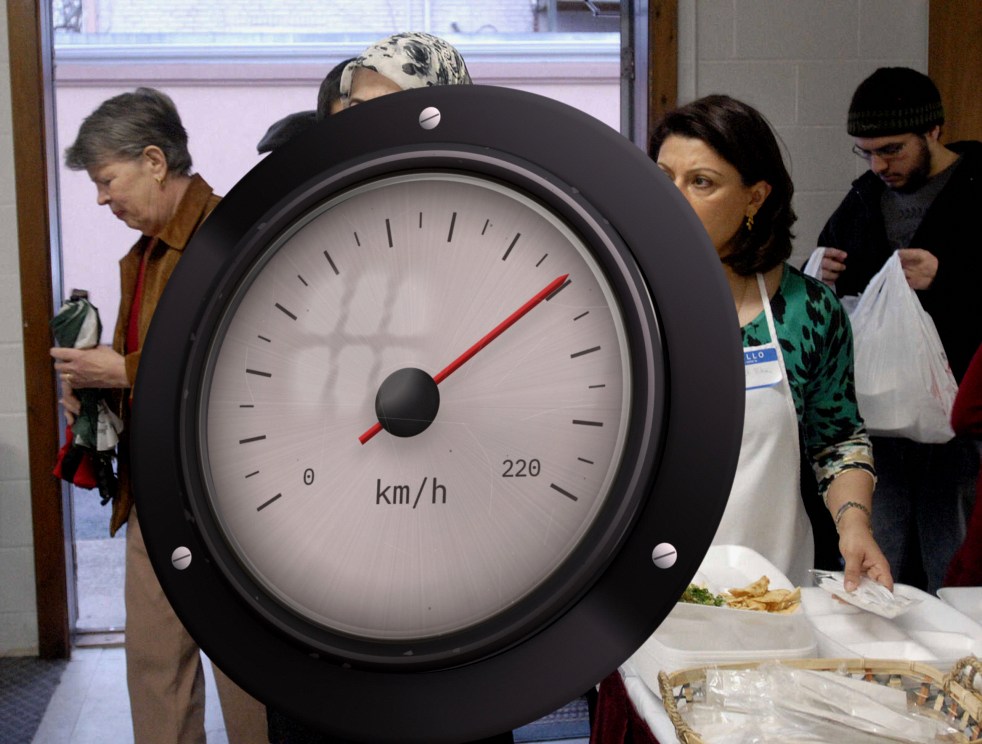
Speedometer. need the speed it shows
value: 160 km/h
